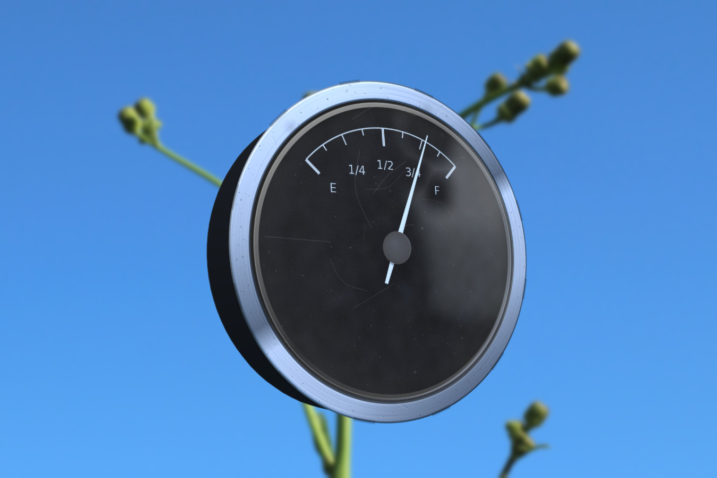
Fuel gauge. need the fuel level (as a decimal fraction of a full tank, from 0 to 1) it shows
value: 0.75
